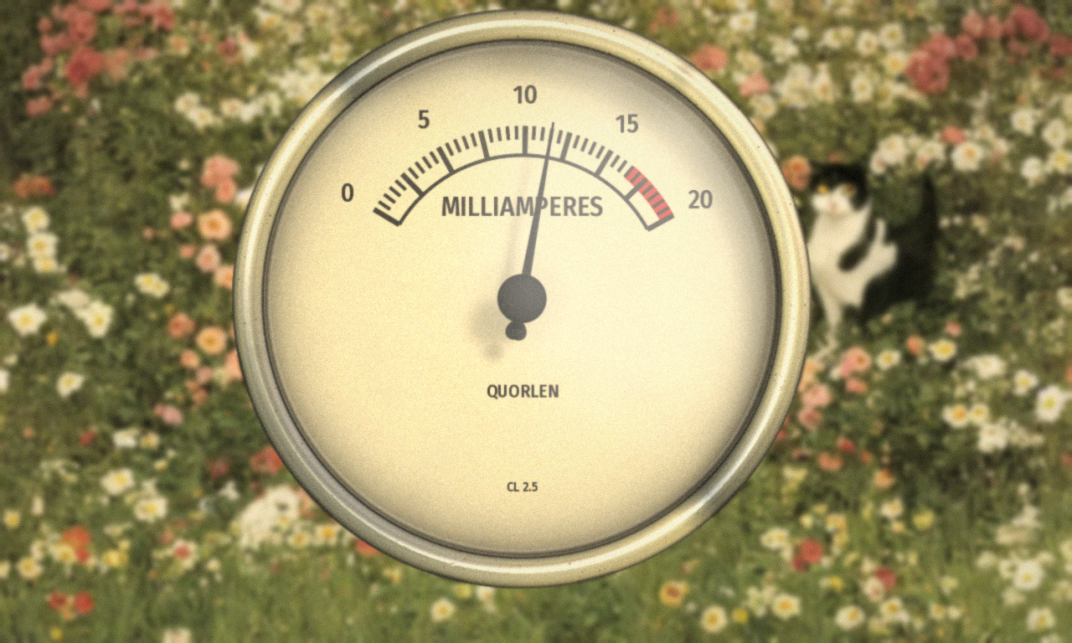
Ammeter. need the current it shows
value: 11.5 mA
